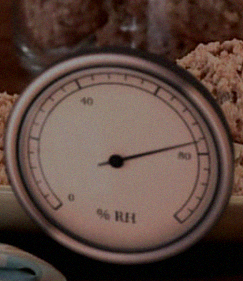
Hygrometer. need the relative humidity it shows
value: 76 %
